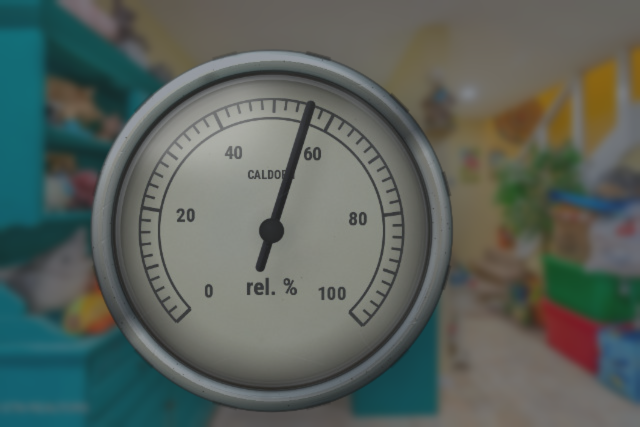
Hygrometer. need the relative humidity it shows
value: 56 %
